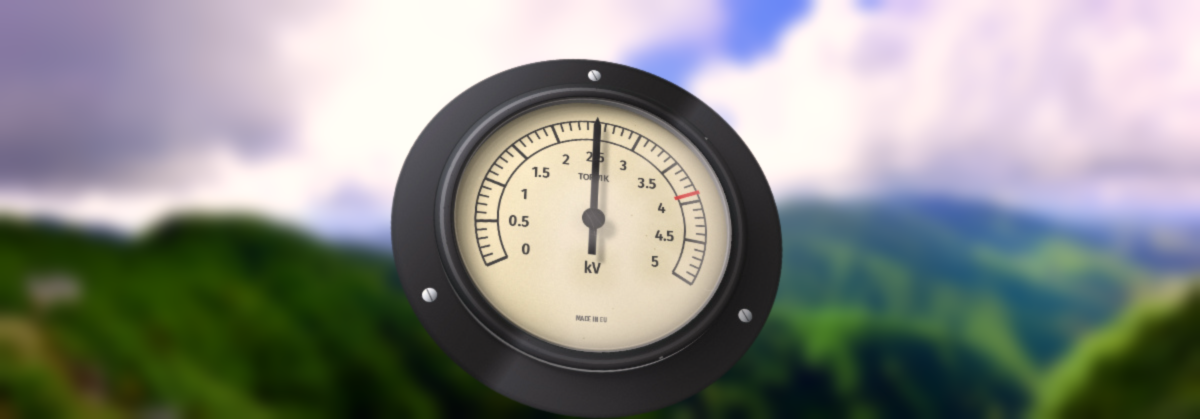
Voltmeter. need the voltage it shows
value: 2.5 kV
